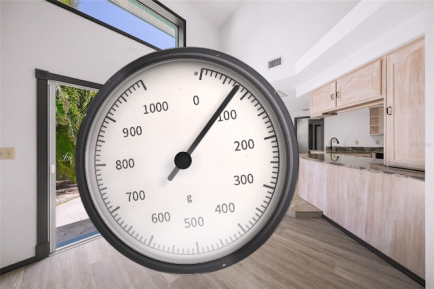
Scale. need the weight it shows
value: 80 g
